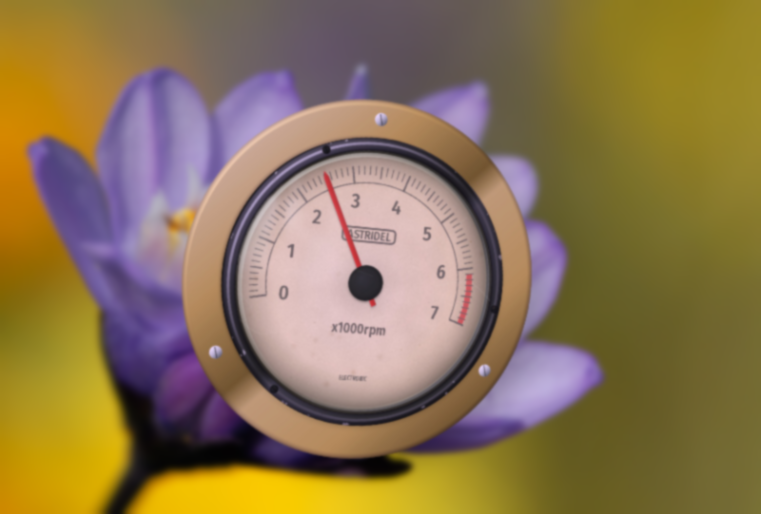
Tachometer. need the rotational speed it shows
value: 2500 rpm
